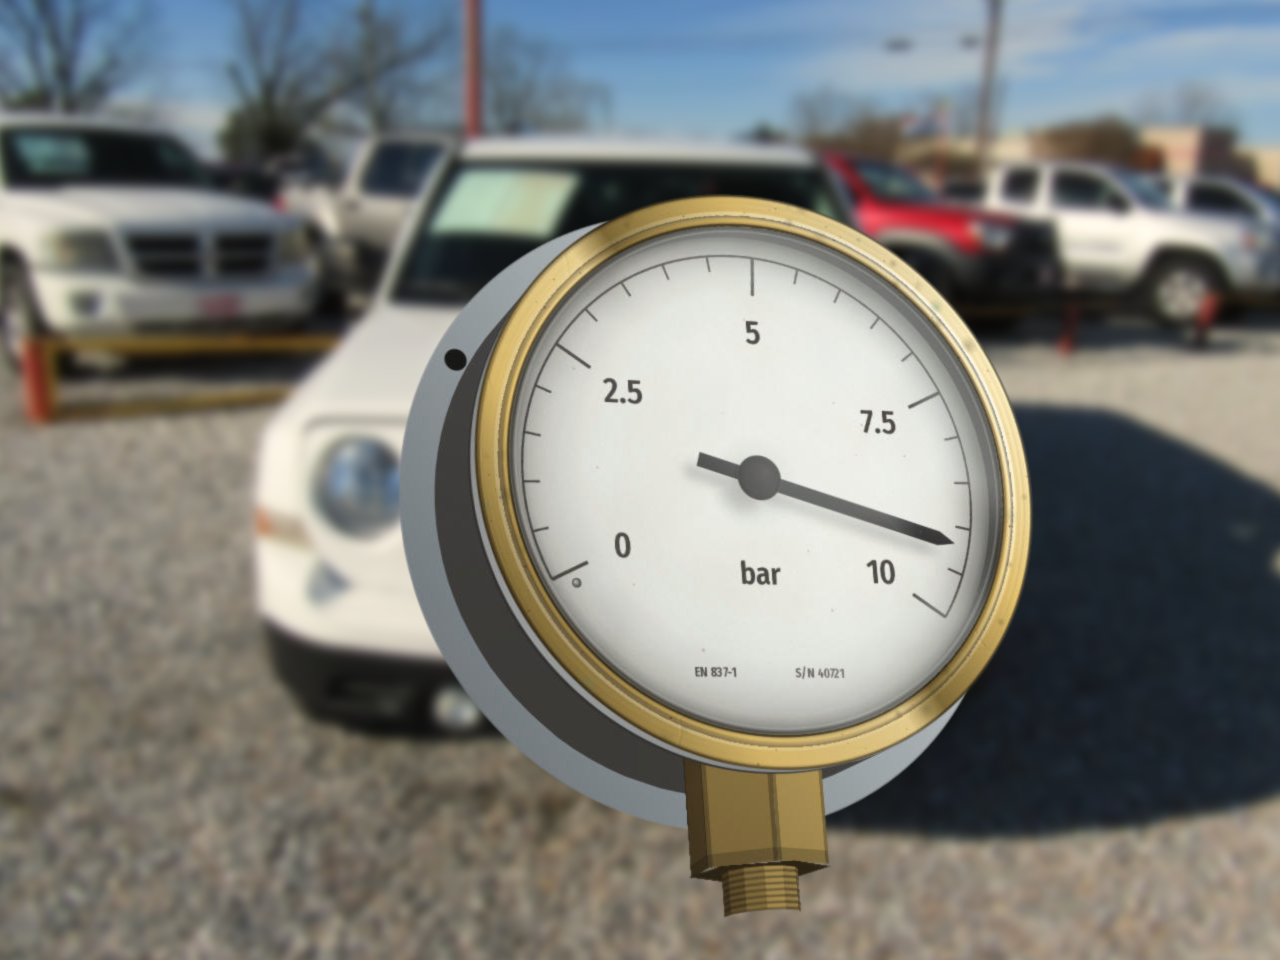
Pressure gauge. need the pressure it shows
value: 9.25 bar
